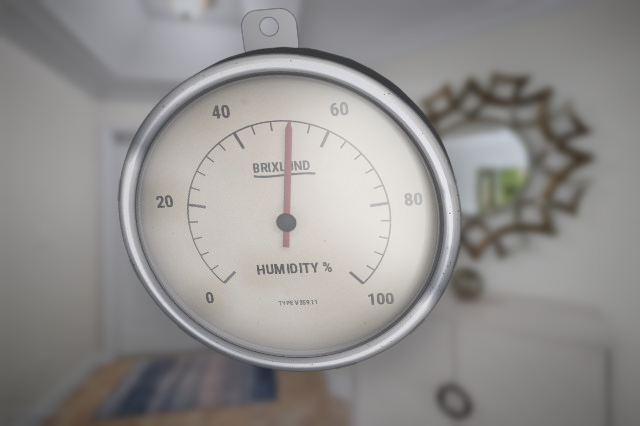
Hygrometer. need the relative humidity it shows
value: 52 %
